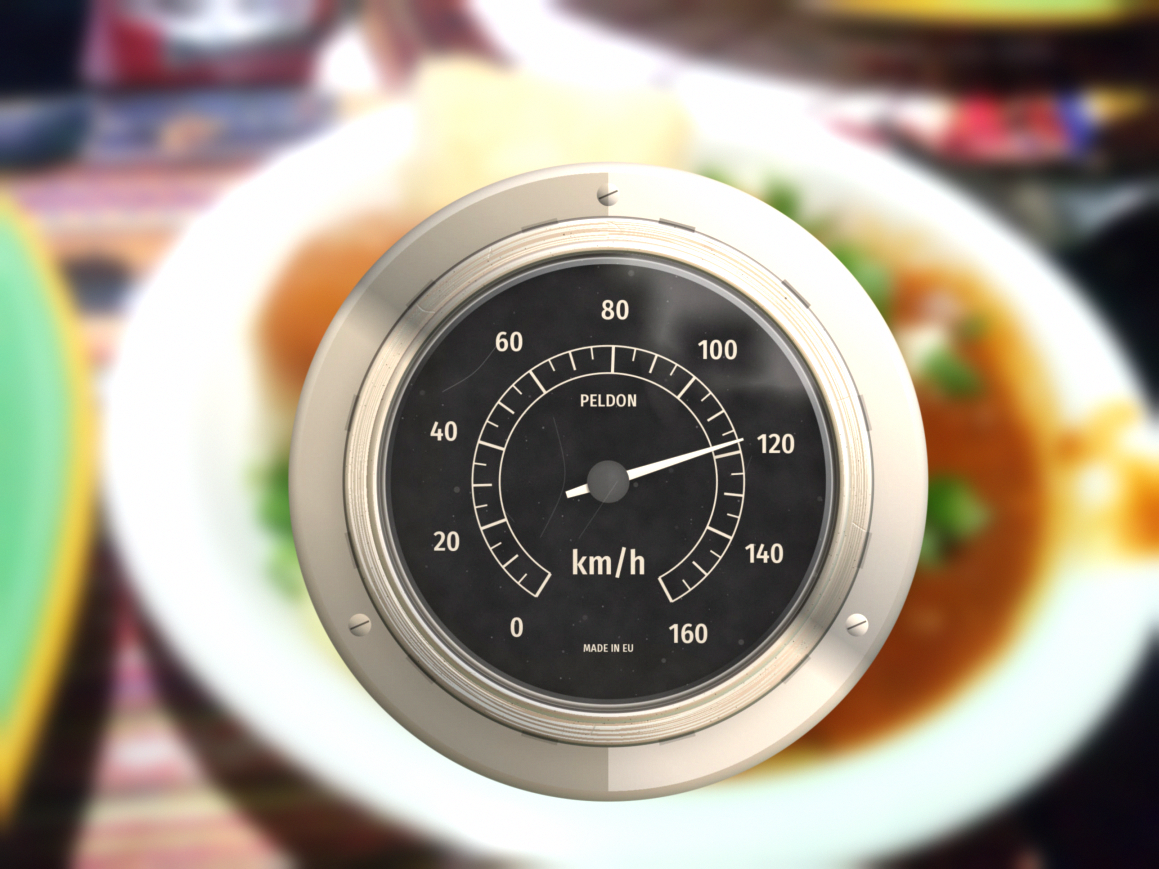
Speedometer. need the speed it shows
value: 117.5 km/h
